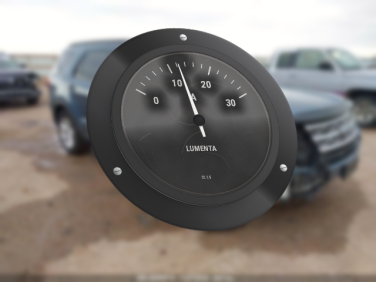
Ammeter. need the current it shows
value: 12 A
